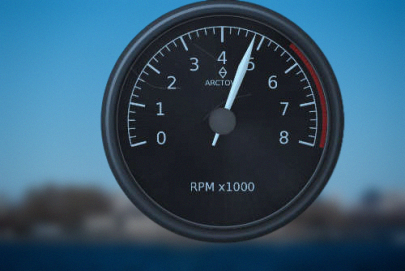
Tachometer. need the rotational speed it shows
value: 4800 rpm
